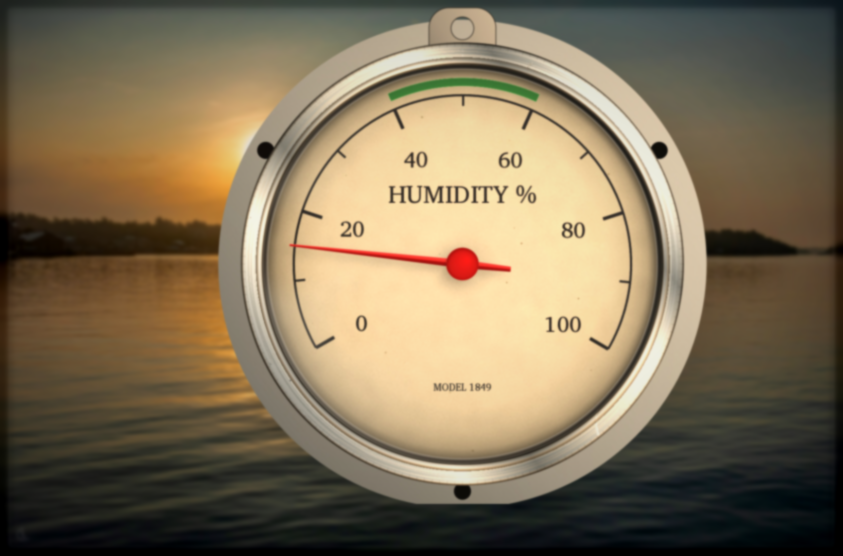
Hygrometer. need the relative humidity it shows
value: 15 %
